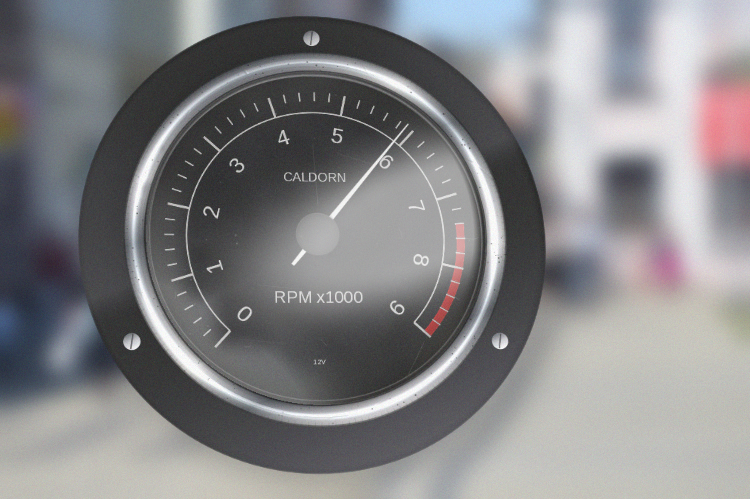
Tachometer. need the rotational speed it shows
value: 5900 rpm
